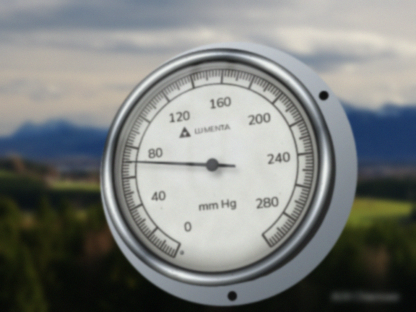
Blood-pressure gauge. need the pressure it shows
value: 70 mmHg
